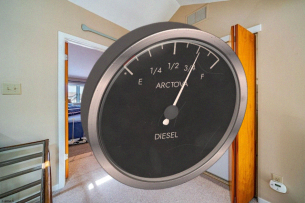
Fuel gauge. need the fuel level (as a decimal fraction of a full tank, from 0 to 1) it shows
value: 0.75
